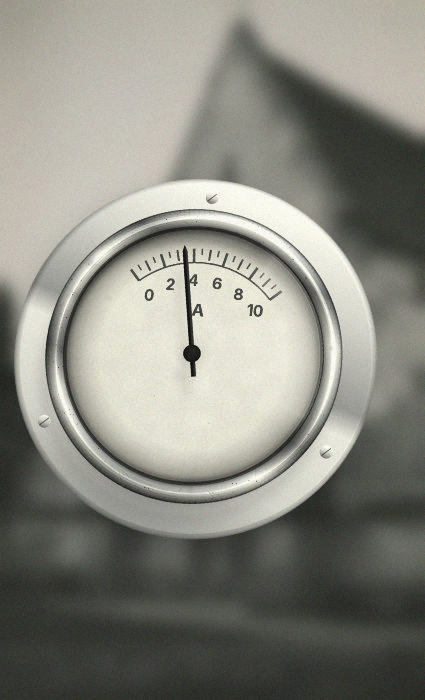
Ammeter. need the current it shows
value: 3.5 A
